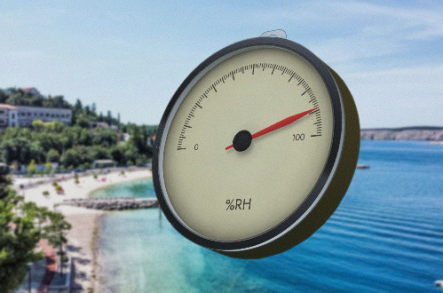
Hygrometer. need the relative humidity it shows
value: 90 %
